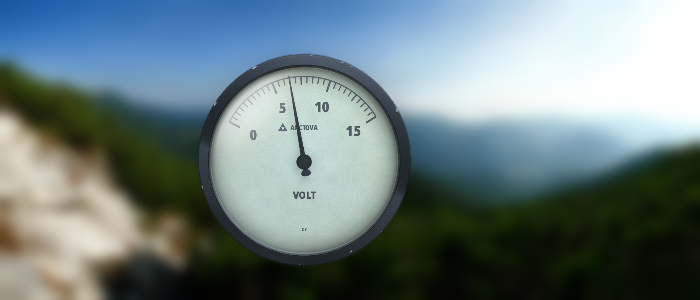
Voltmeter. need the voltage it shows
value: 6.5 V
